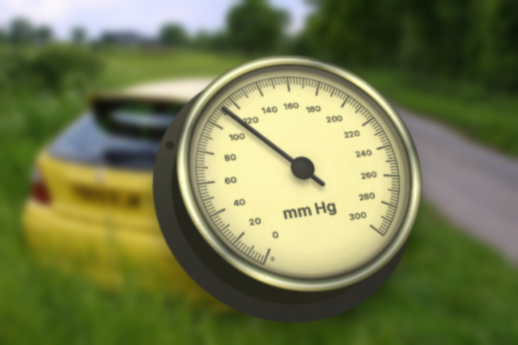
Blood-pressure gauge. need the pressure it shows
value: 110 mmHg
